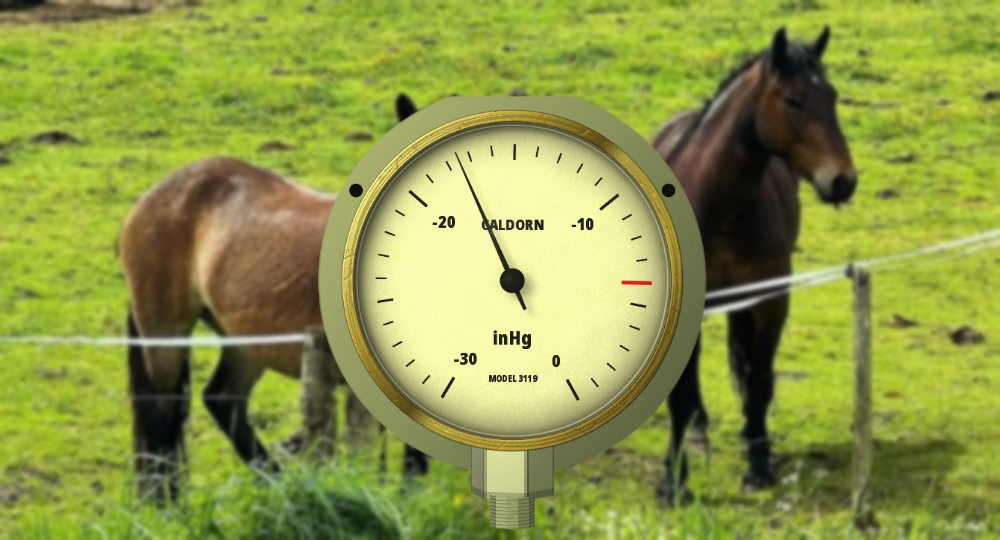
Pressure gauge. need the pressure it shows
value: -17.5 inHg
